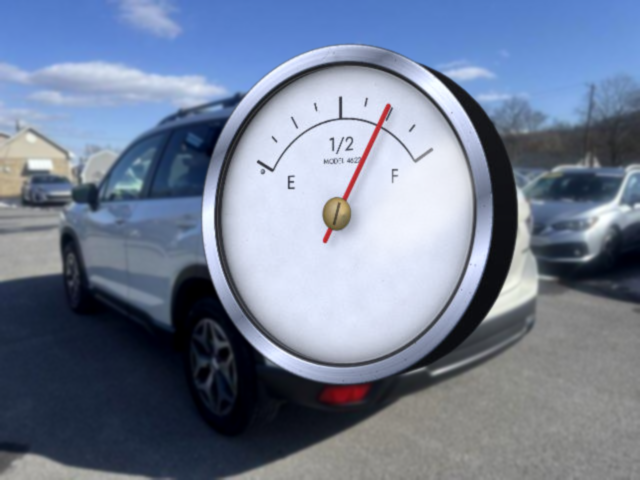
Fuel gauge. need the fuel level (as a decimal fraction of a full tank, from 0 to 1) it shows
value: 0.75
